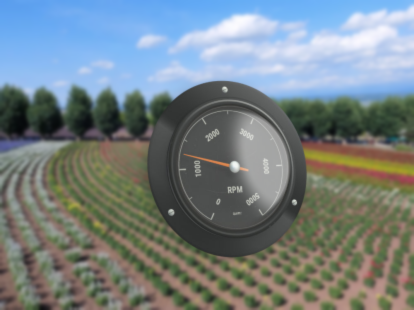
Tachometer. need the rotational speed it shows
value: 1250 rpm
